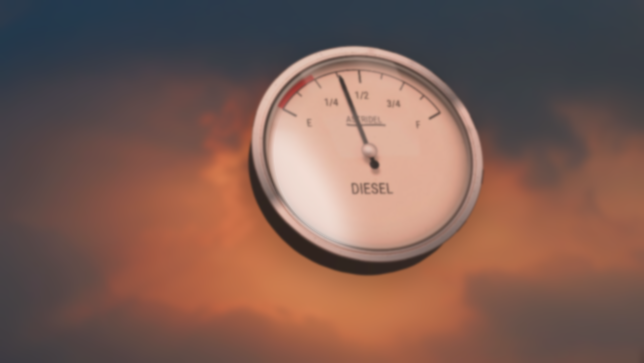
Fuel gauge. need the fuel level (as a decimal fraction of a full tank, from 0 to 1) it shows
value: 0.375
